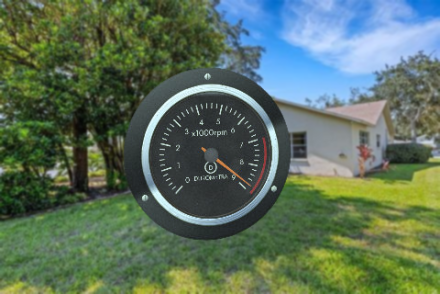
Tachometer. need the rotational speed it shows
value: 8800 rpm
